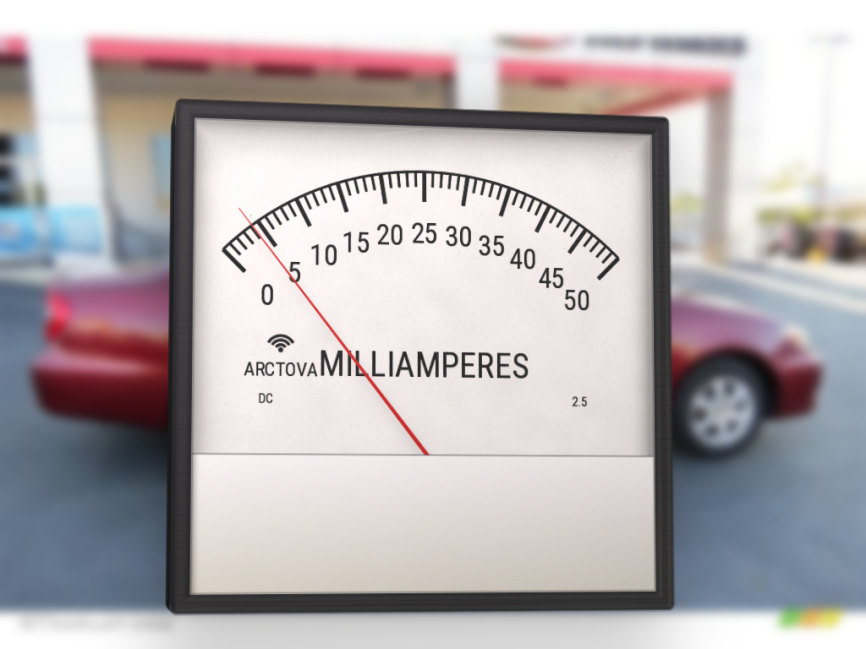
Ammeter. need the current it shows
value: 4 mA
